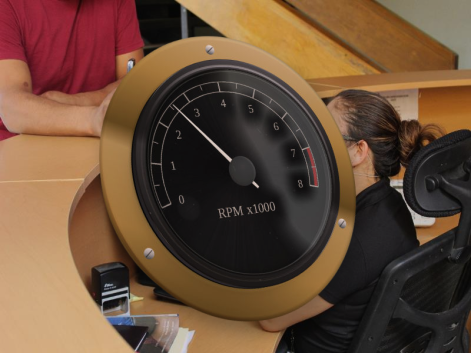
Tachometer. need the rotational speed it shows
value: 2500 rpm
